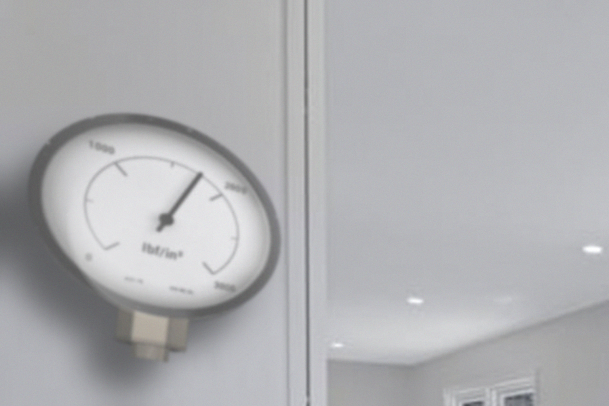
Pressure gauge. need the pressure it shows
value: 1750 psi
